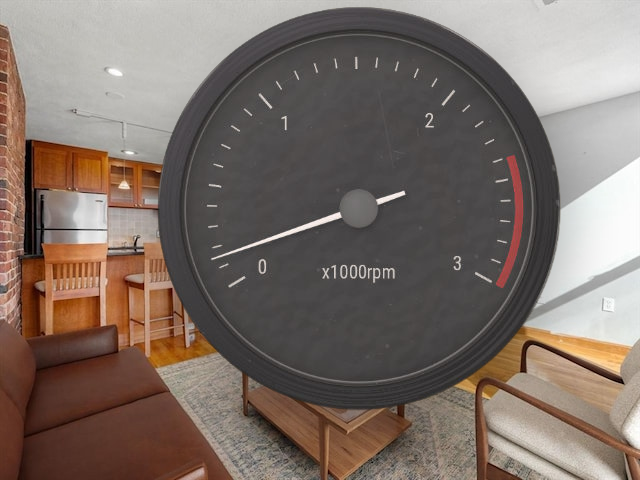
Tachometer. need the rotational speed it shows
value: 150 rpm
